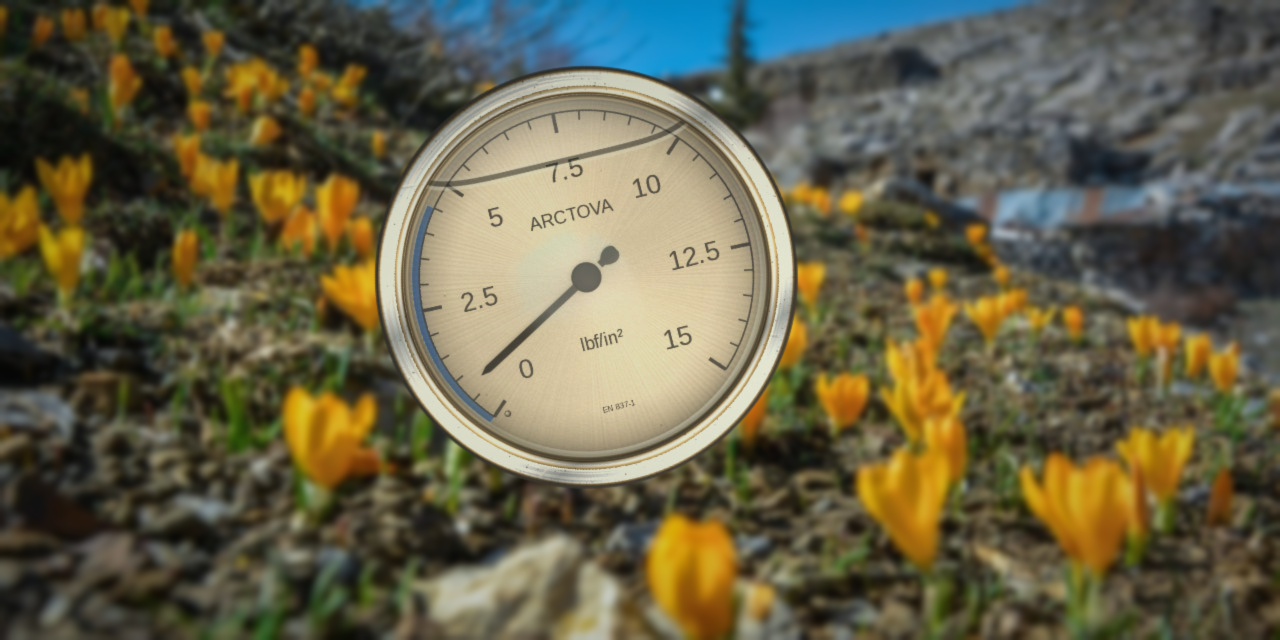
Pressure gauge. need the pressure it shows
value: 0.75 psi
